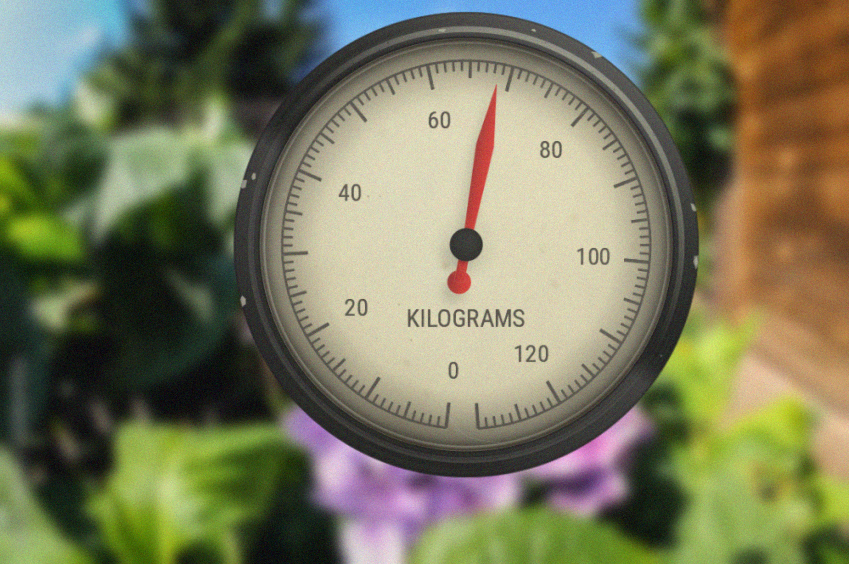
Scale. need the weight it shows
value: 68.5 kg
